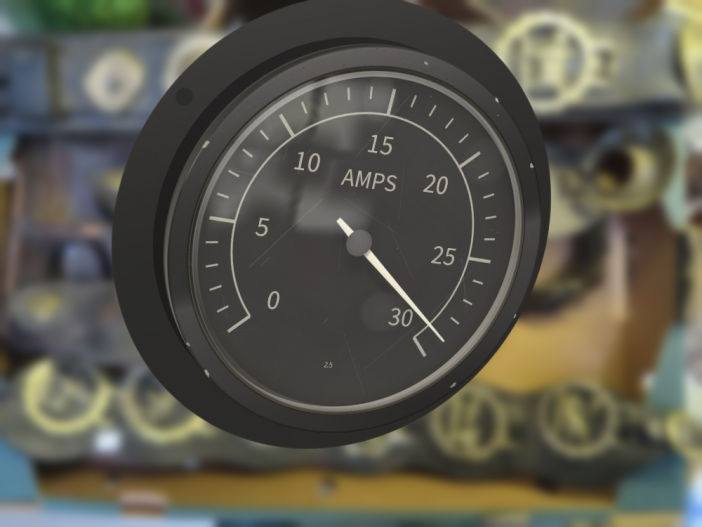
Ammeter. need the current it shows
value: 29 A
